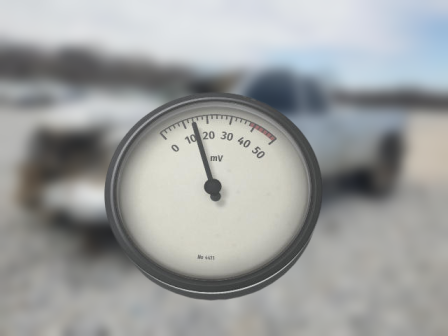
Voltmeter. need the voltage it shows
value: 14 mV
